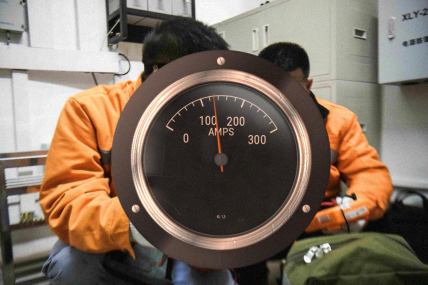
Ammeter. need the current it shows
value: 130 A
